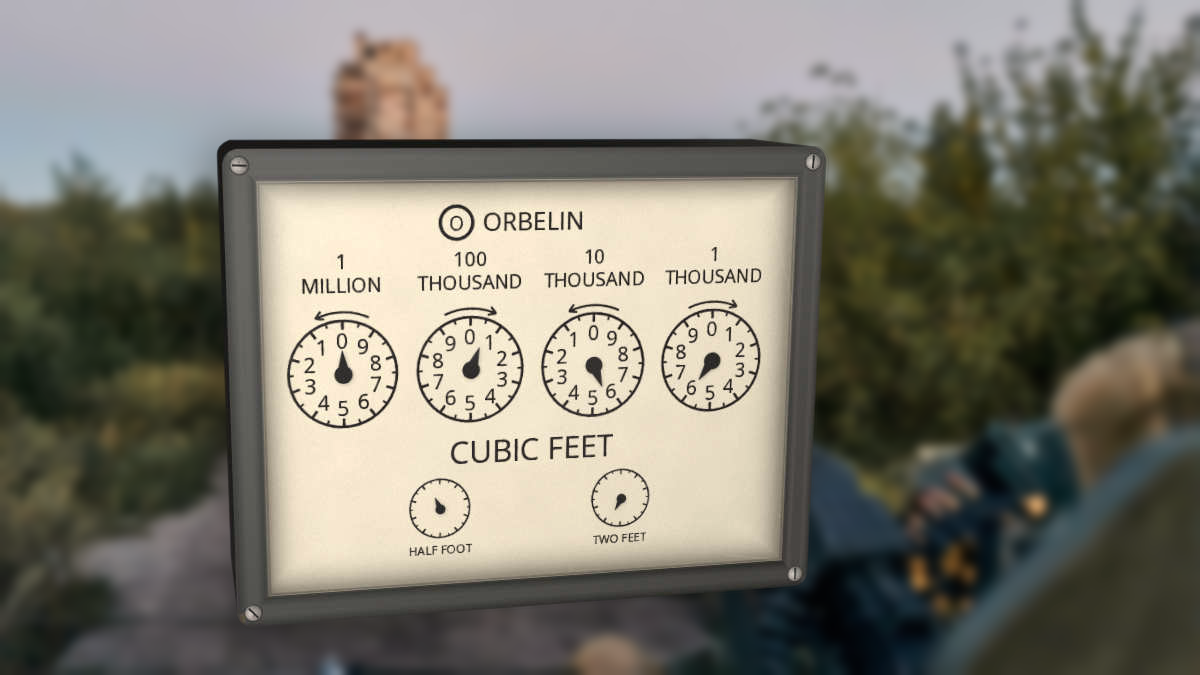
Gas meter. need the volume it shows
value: 5600 ft³
